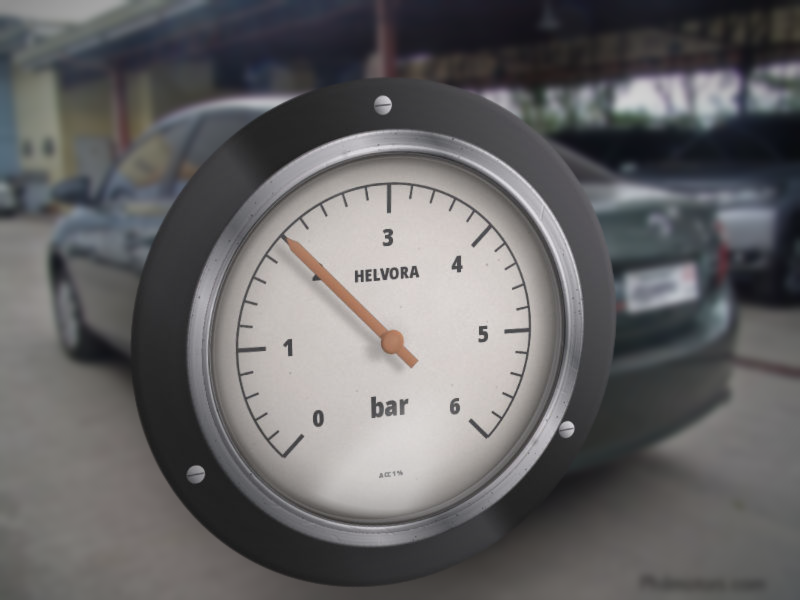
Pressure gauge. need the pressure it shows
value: 2 bar
